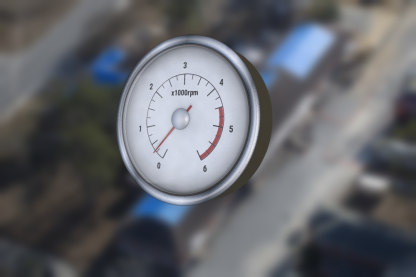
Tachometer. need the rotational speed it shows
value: 250 rpm
